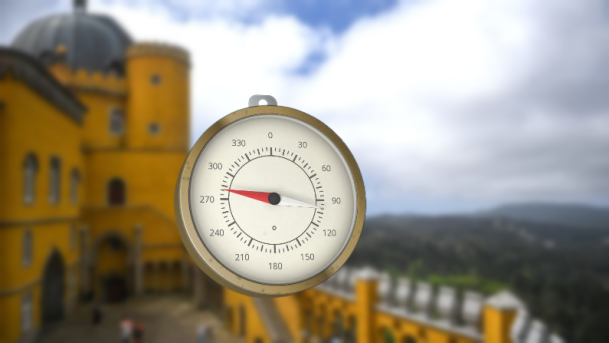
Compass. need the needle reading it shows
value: 280 °
